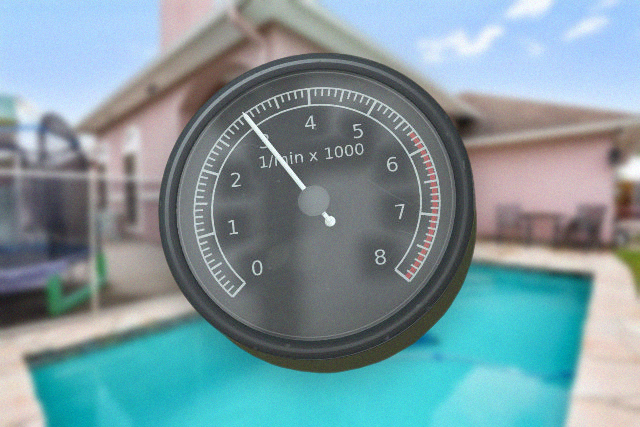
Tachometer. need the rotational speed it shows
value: 3000 rpm
